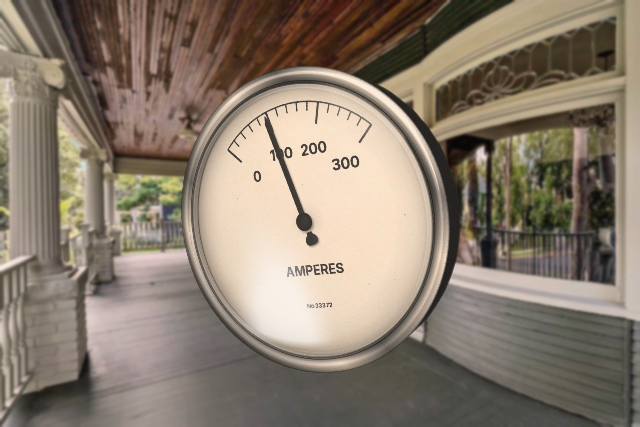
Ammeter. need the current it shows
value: 100 A
